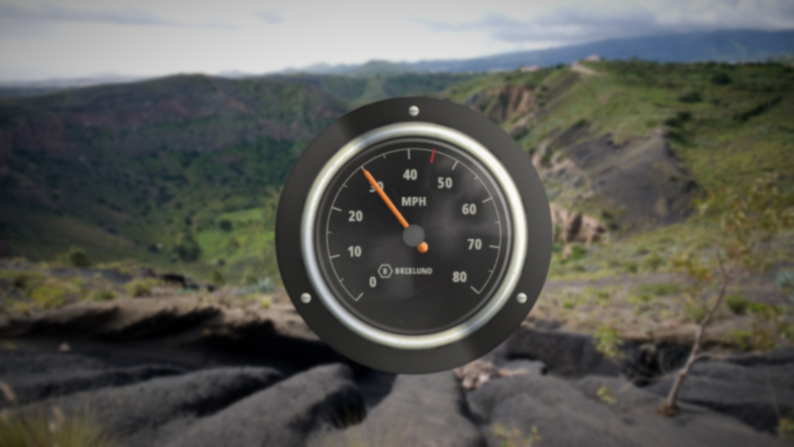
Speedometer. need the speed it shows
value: 30 mph
